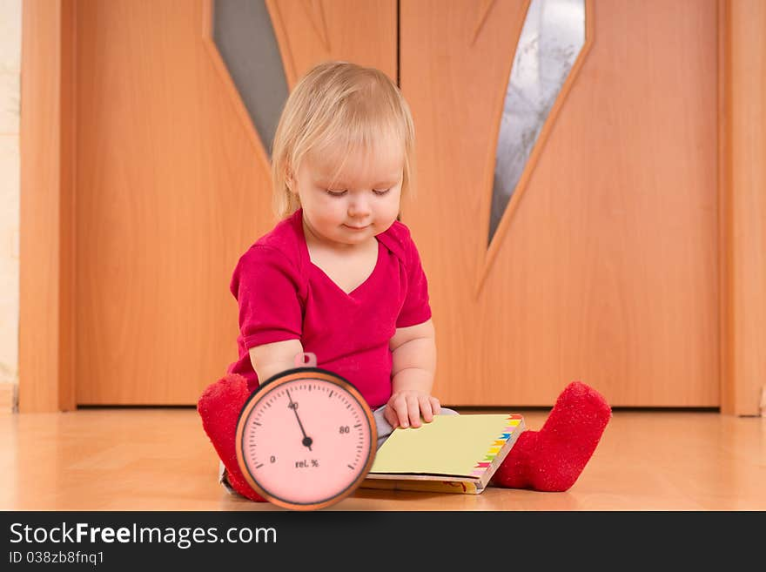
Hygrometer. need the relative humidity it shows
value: 40 %
